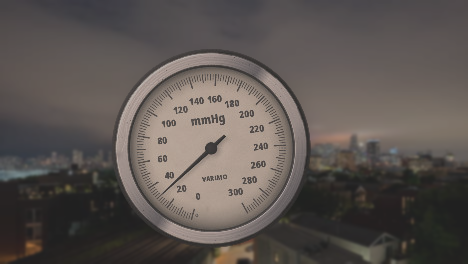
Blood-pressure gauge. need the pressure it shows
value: 30 mmHg
